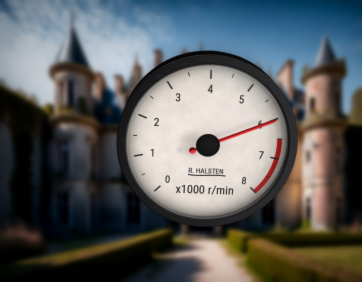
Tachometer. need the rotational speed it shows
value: 6000 rpm
